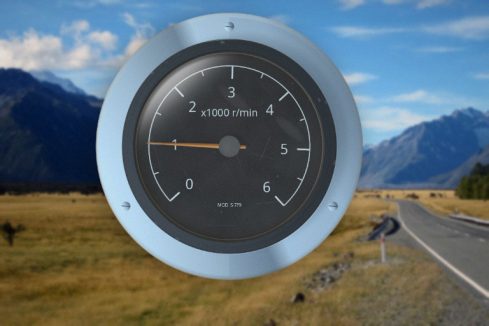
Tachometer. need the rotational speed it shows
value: 1000 rpm
